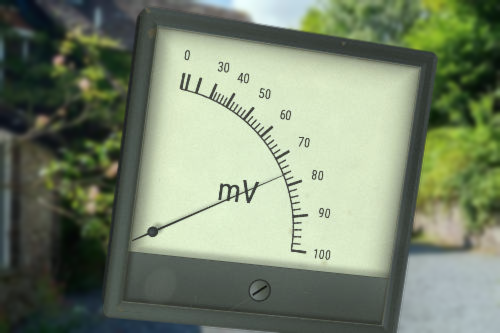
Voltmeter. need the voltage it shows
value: 76 mV
